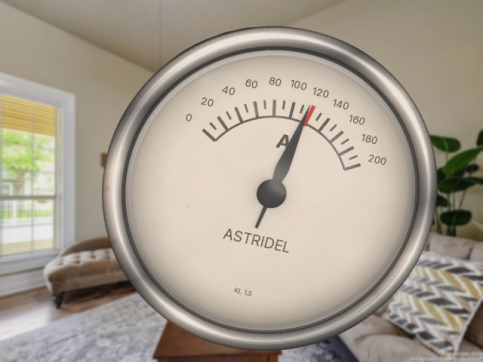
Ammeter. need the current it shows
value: 115 A
